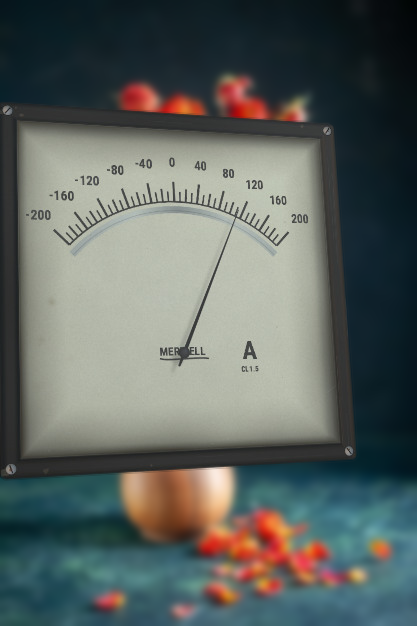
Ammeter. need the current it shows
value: 110 A
